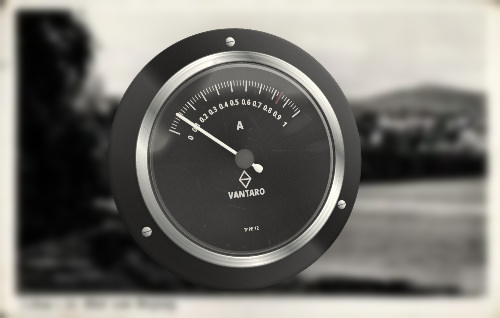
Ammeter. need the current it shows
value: 0.1 A
